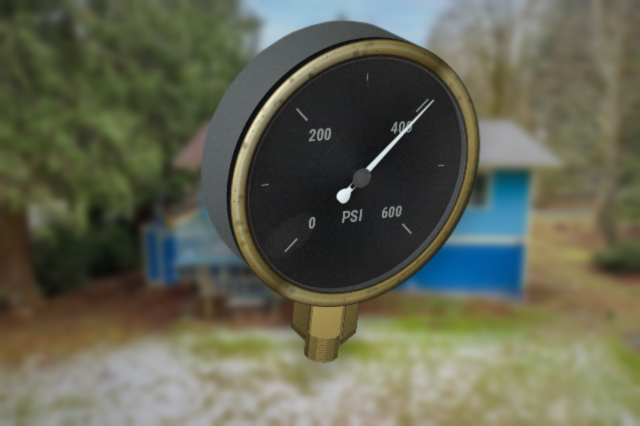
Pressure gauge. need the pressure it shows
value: 400 psi
